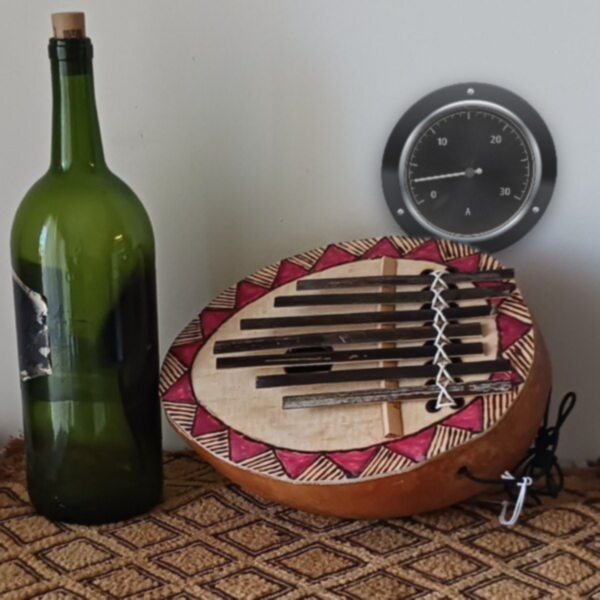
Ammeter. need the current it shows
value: 3 A
